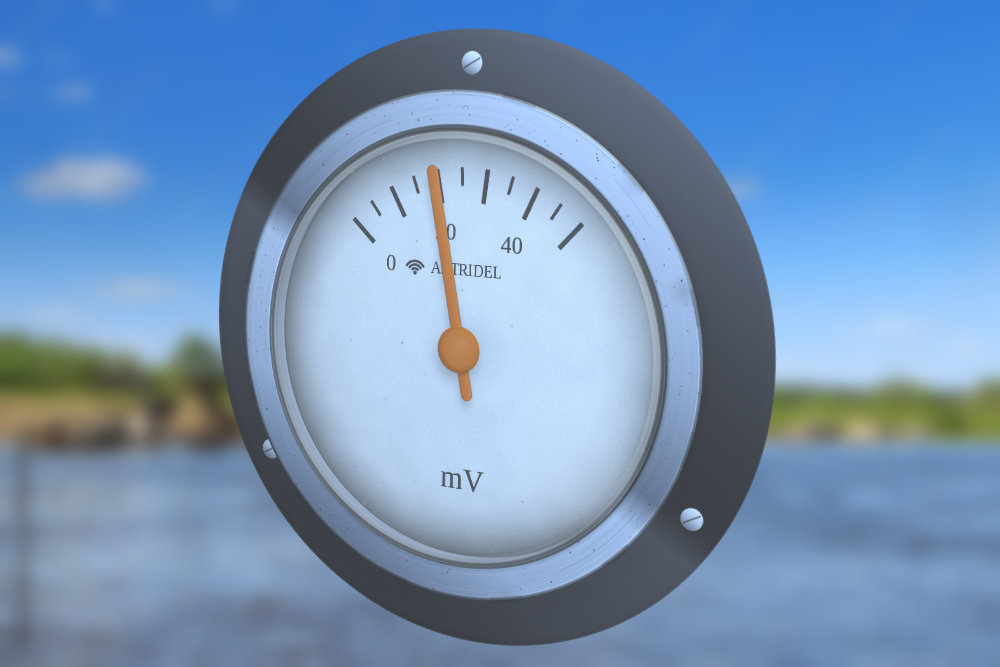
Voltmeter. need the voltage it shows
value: 20 mV
